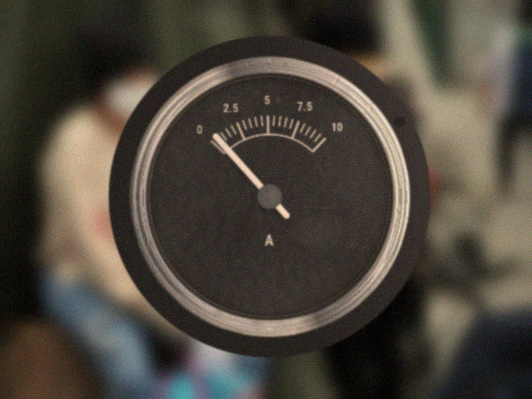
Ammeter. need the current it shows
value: 0.5 A
